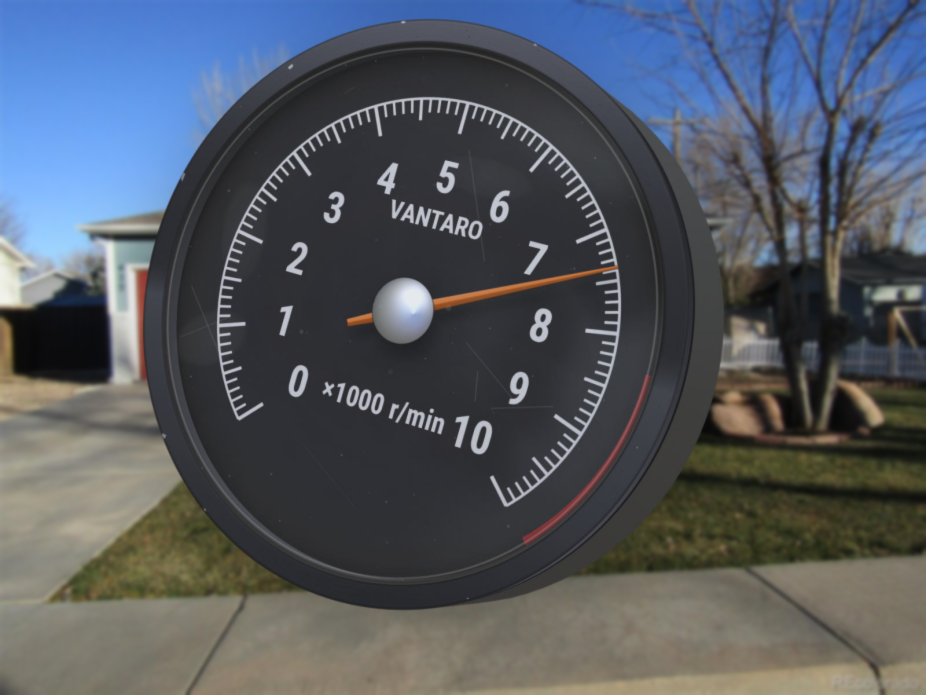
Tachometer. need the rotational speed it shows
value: 7400 rpm
